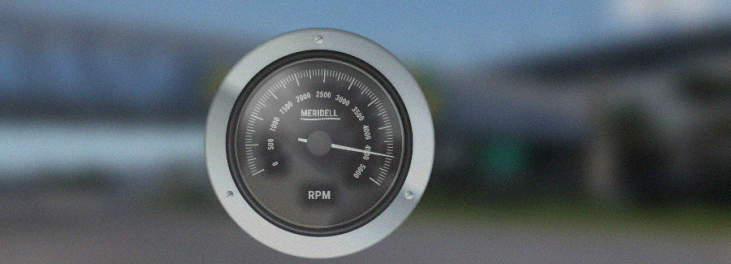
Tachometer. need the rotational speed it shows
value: 4500 rpm
